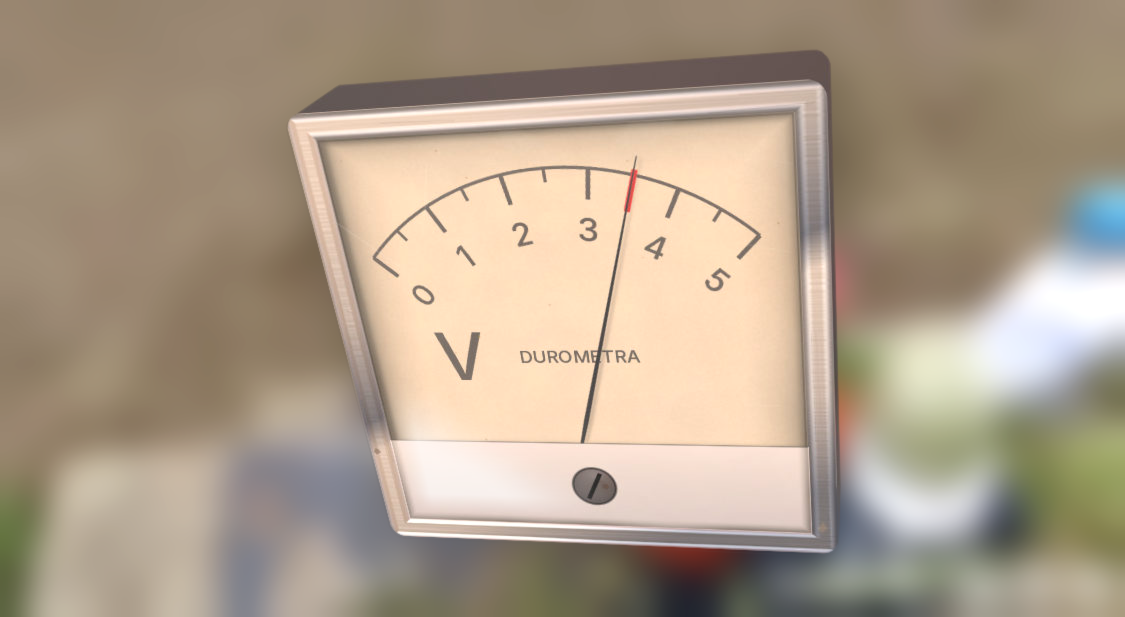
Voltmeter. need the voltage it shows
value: 3.5 V
